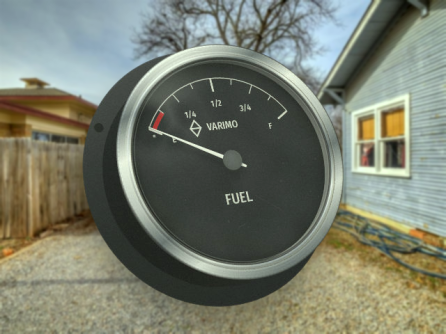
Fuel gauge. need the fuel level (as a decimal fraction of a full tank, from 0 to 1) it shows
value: 0
